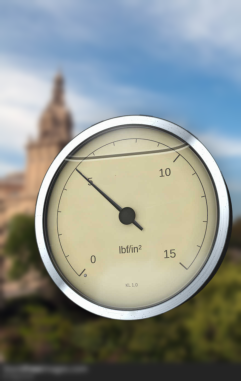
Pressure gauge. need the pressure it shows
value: 5 psi
